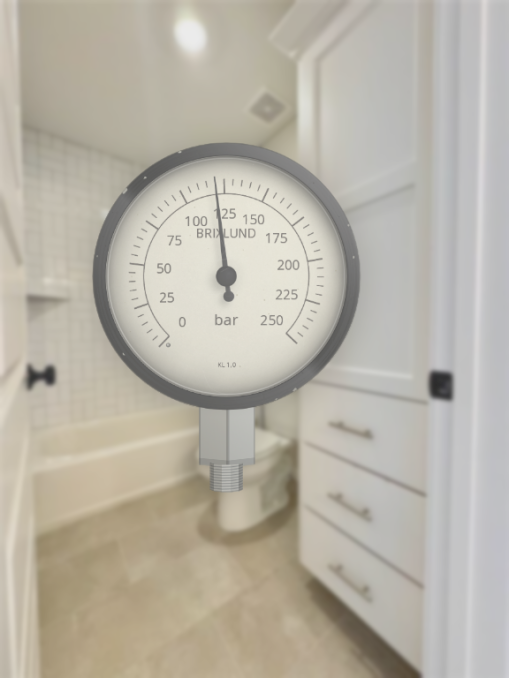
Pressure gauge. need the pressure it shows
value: 120 bar
